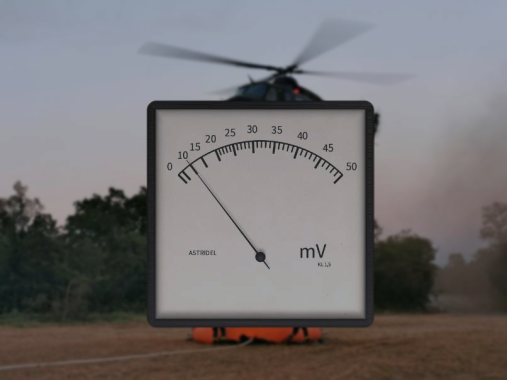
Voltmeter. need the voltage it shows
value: 10 mV
